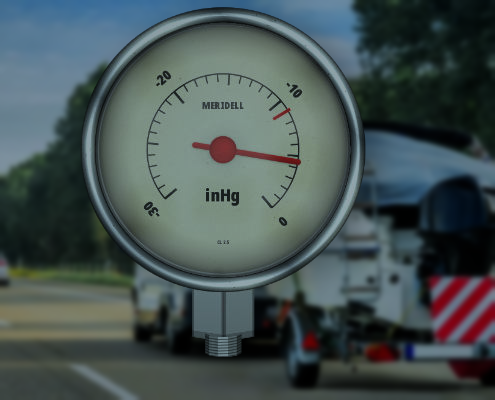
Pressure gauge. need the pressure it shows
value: -4.5 inHg
